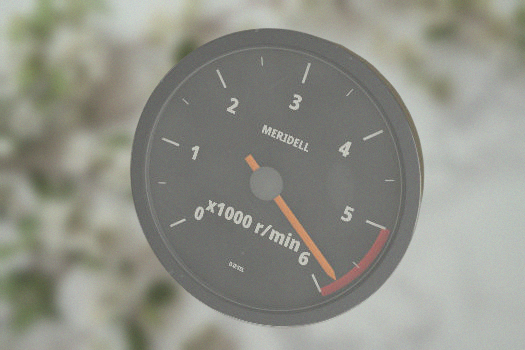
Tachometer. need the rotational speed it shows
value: 5750 rpm
